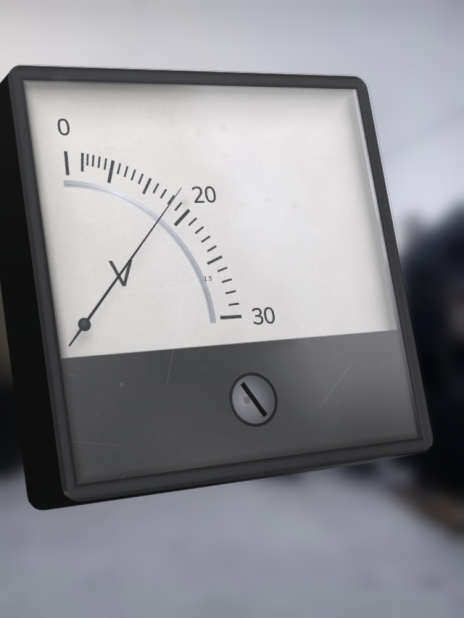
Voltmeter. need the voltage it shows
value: 18 V
